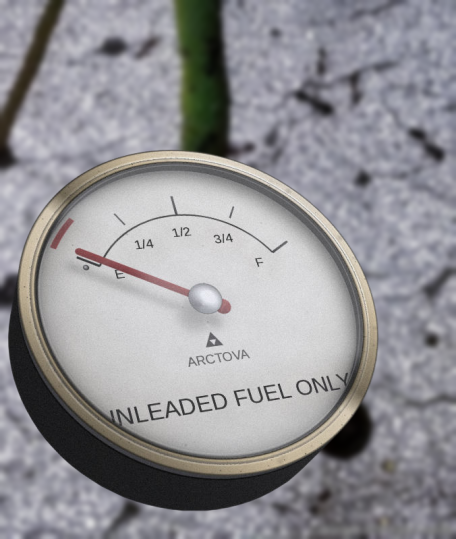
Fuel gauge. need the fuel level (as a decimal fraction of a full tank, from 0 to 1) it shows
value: 0
